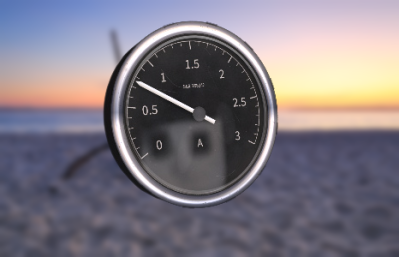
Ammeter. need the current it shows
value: 0.75 A
